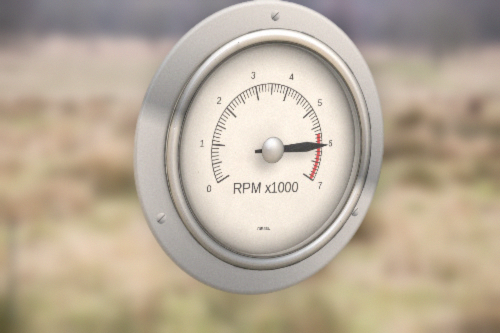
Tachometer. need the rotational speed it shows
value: 6000 rpm
